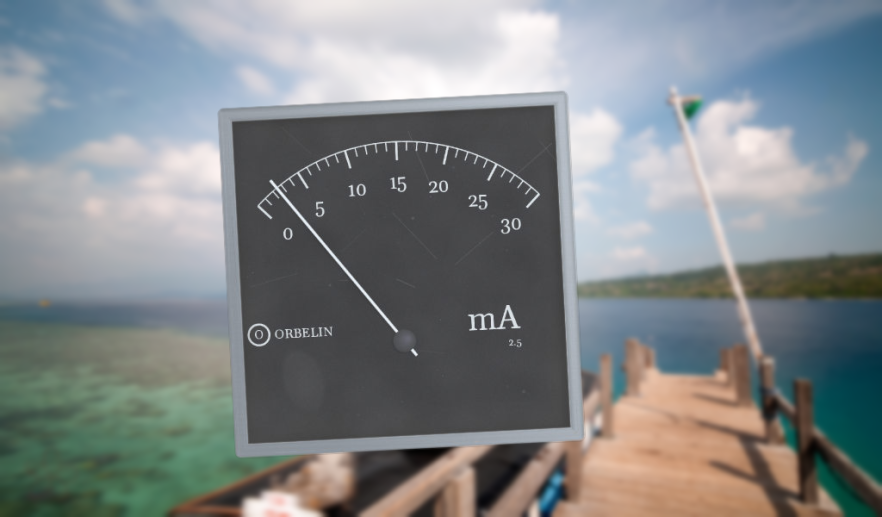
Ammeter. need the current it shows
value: 2.5 mA
